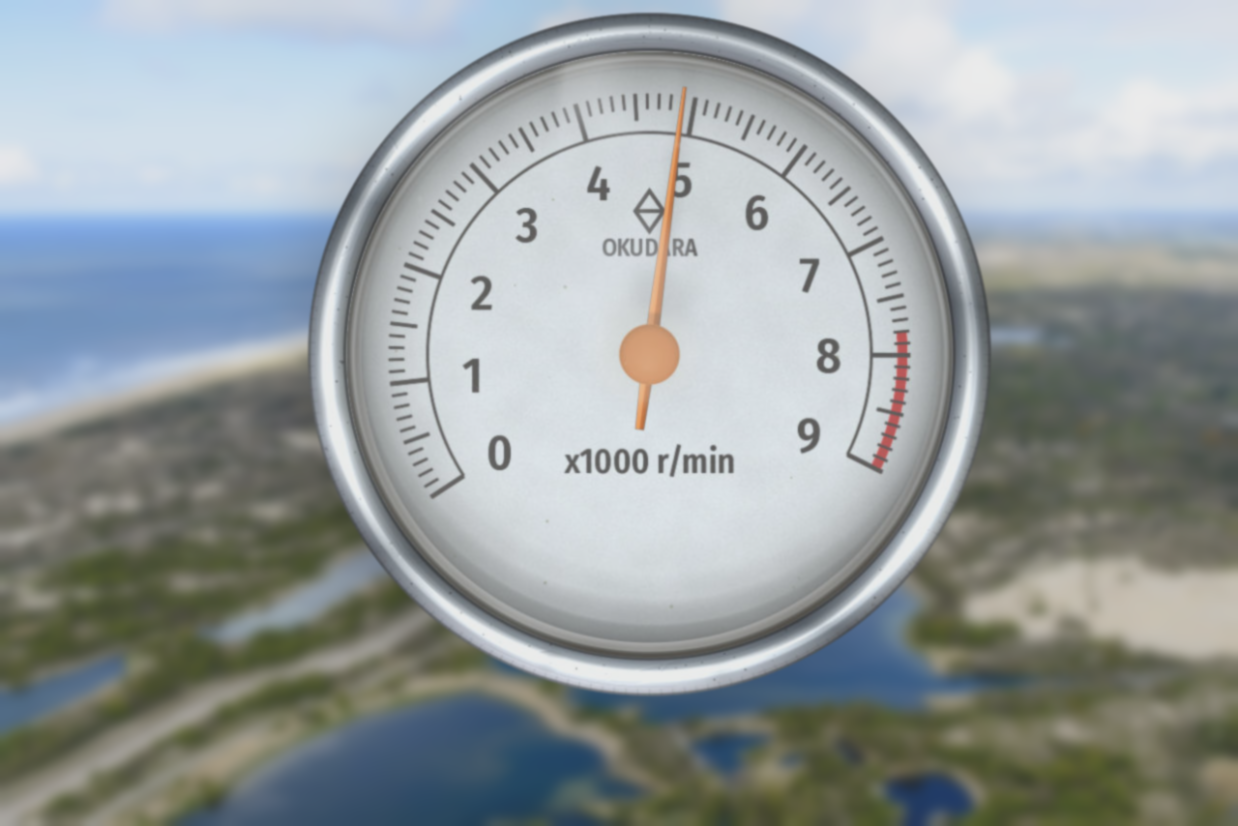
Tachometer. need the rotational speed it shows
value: 4900 rpm
